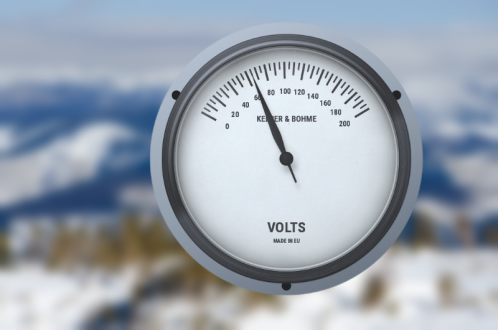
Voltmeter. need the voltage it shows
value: 65 V
